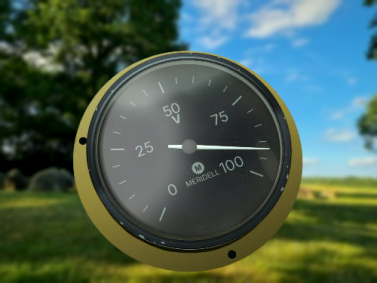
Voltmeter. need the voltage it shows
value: 92.5 V
